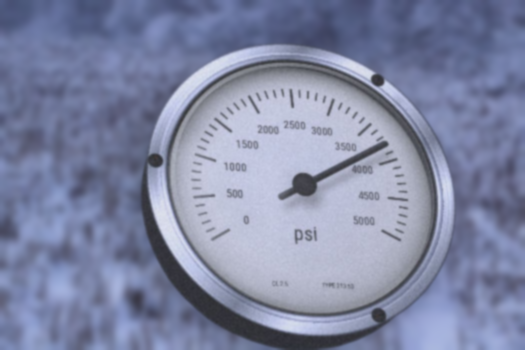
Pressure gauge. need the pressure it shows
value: 3800 psi
